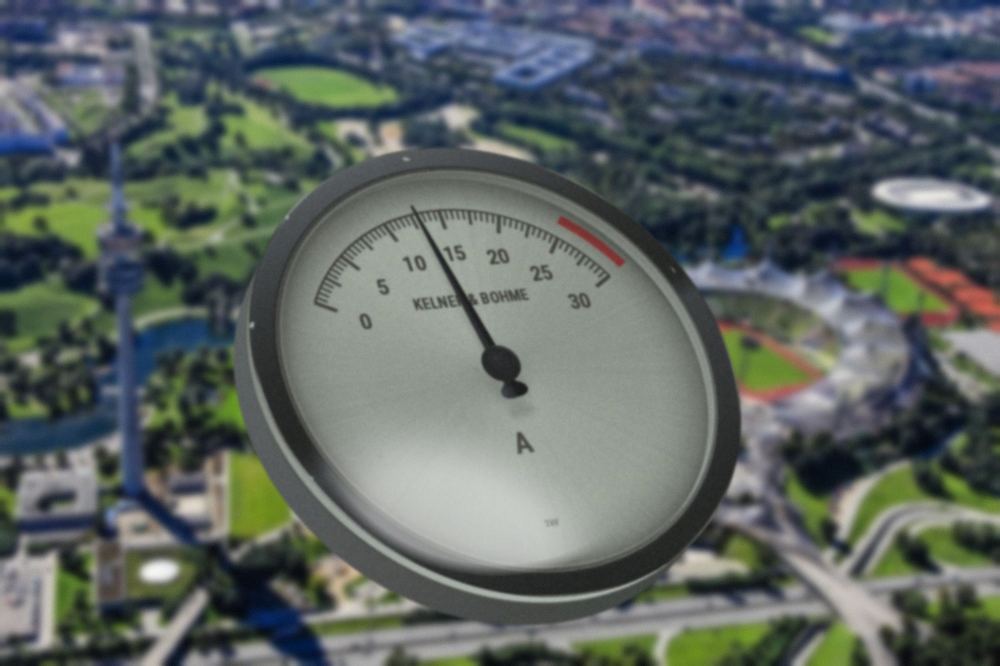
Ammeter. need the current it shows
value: 12.5 A
